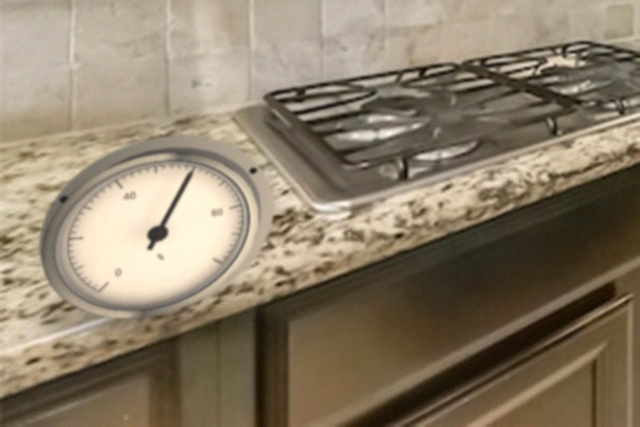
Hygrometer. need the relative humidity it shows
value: 60 %
